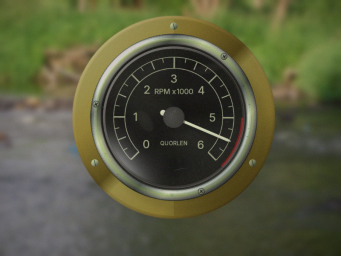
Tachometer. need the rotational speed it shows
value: 5500 rpm
